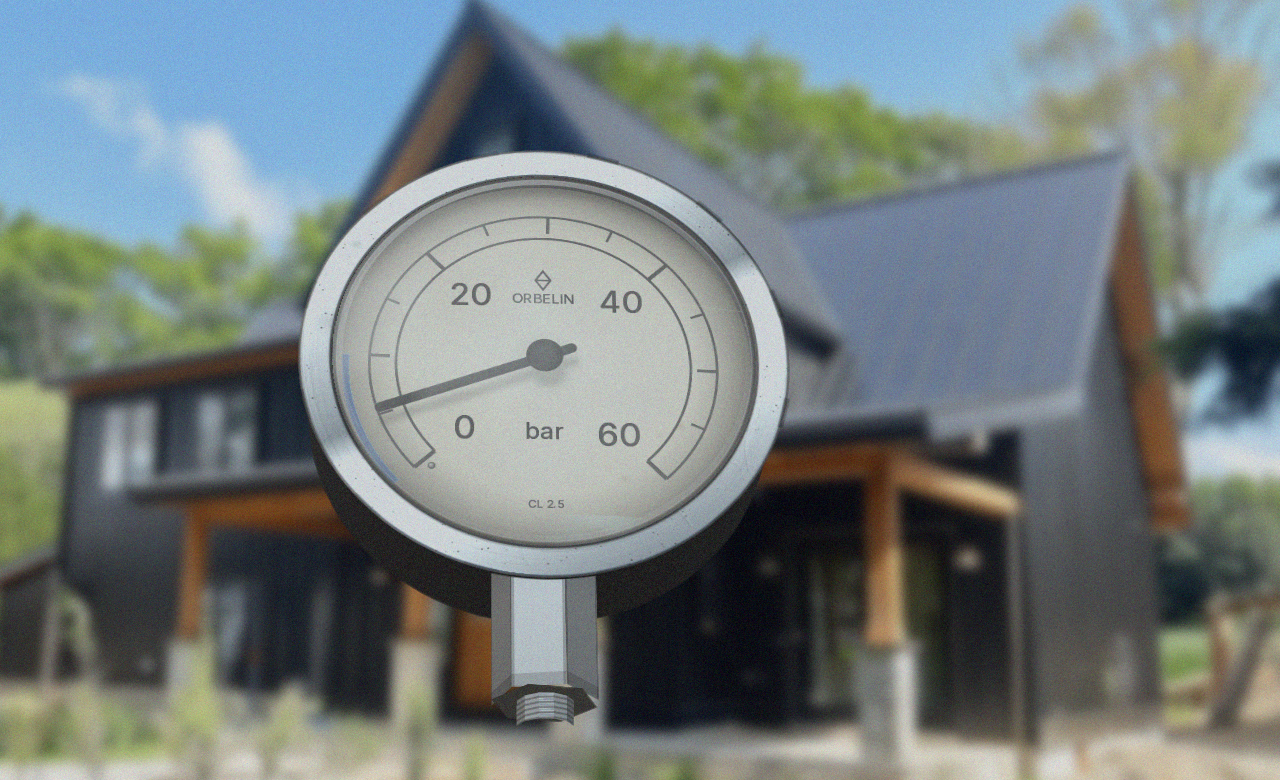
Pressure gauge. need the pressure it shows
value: 5 bar
